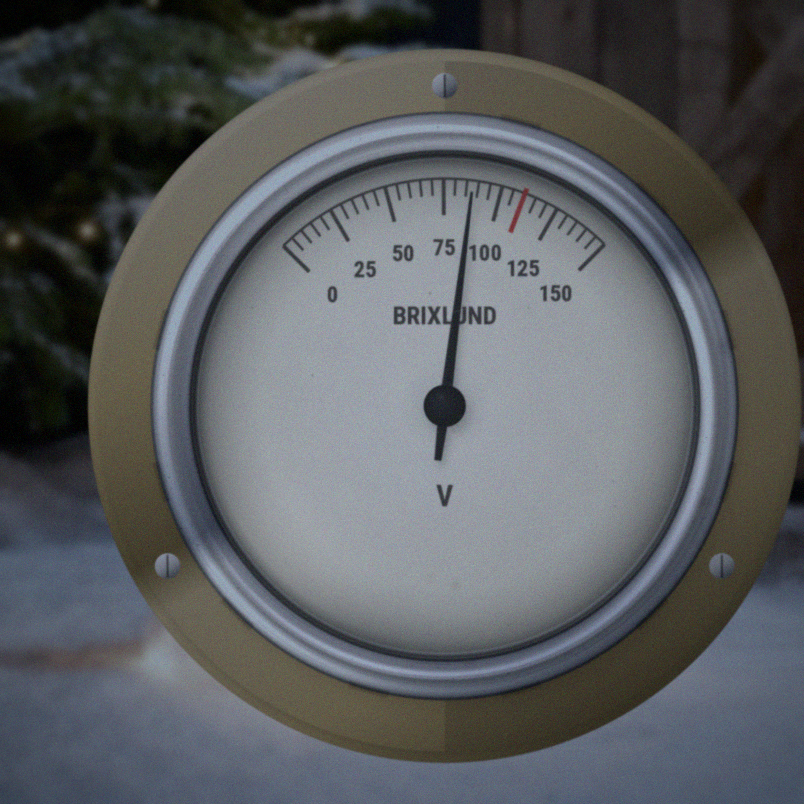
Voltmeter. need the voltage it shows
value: 87.5 V
